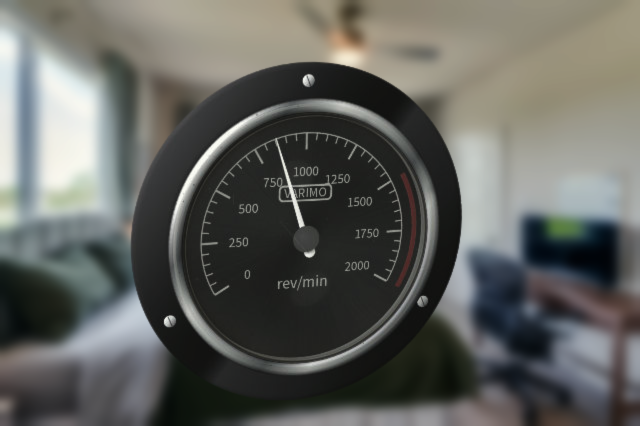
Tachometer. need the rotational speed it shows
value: 850 rpm
